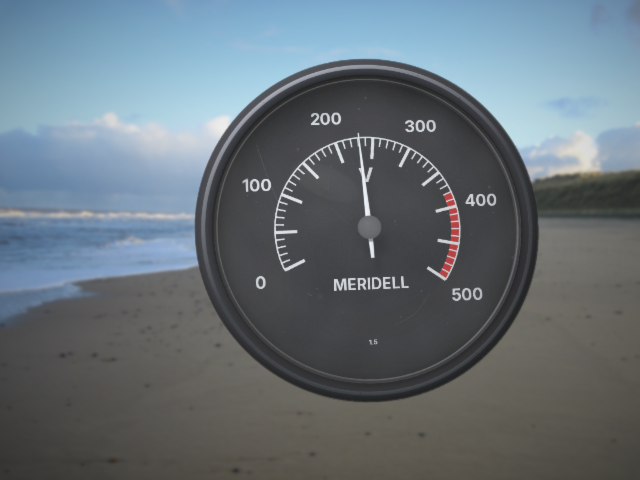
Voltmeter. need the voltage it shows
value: 230 V
